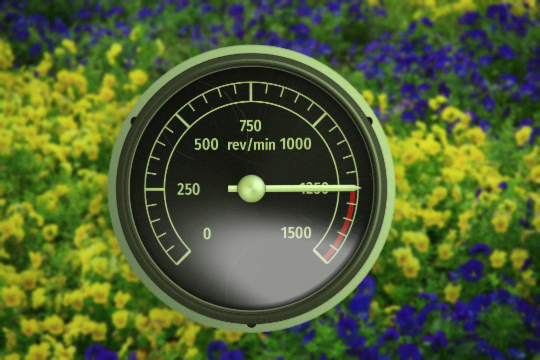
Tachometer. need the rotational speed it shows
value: 1250 rpm
